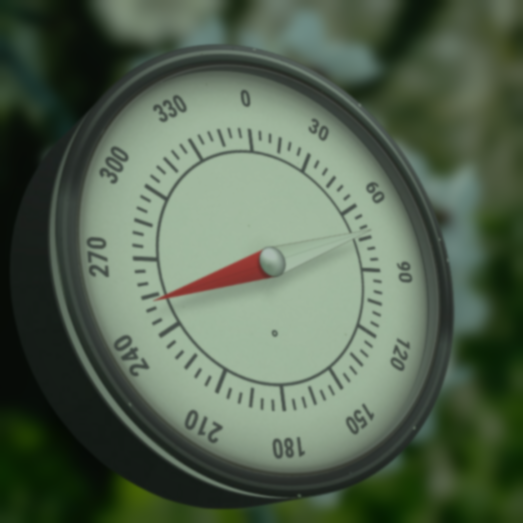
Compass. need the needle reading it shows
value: 252.5 °
